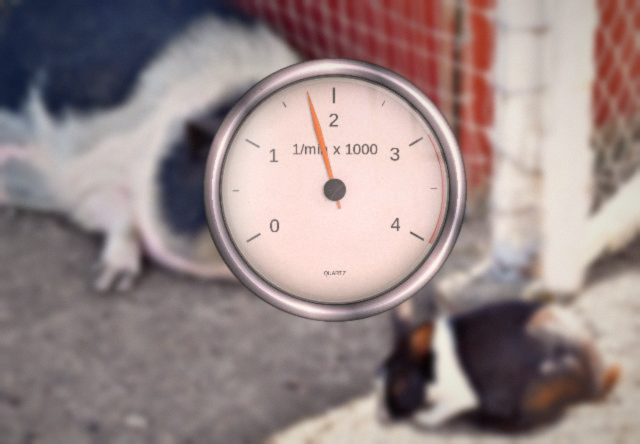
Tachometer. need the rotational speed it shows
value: 1750 rpm
